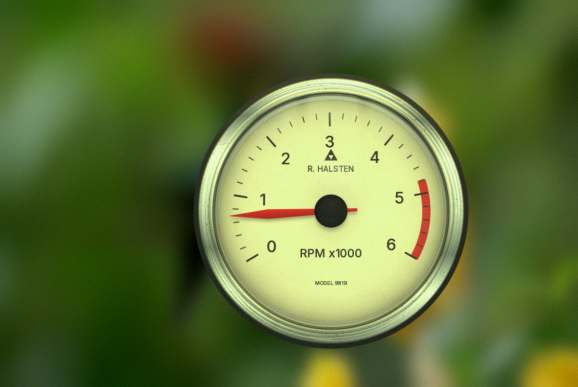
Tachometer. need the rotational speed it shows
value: 700 rpm
